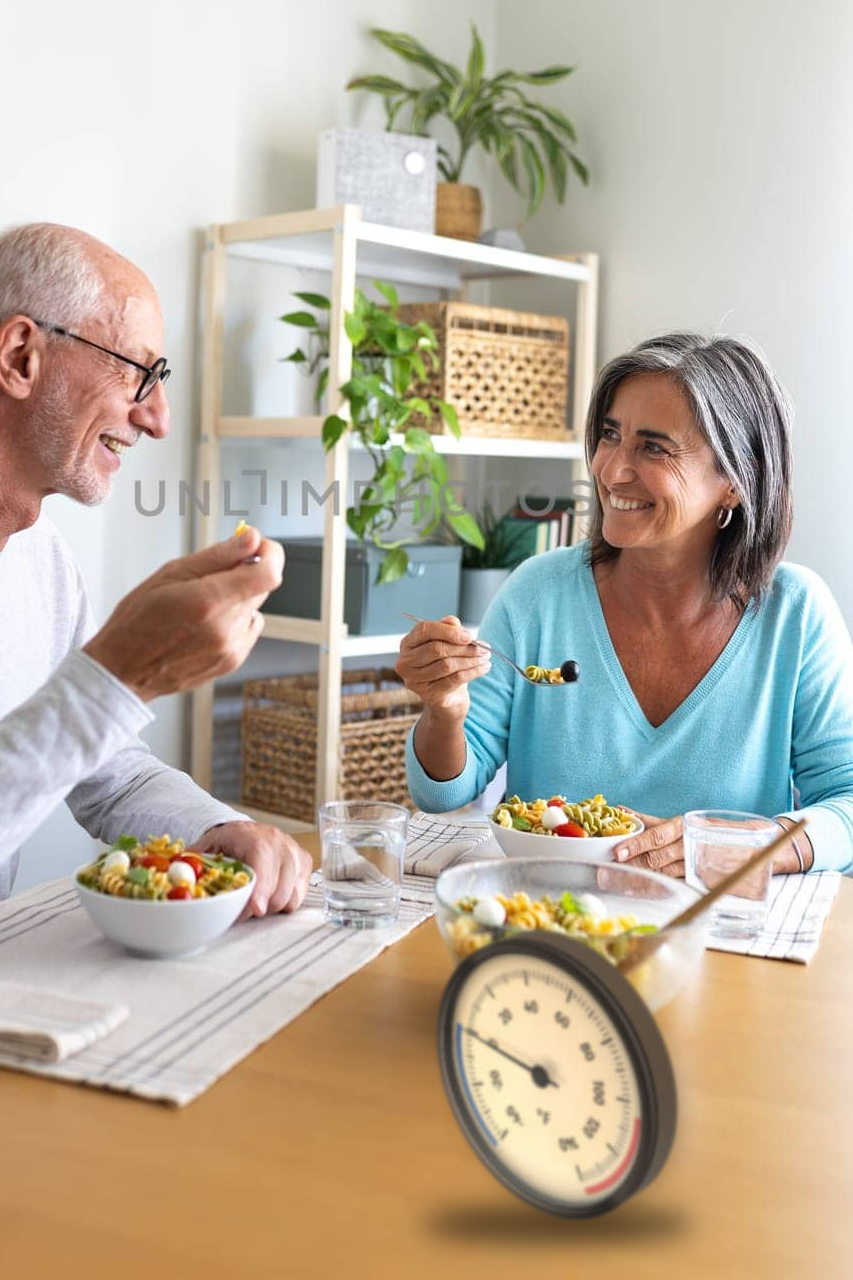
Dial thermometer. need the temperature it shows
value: 0 °F
